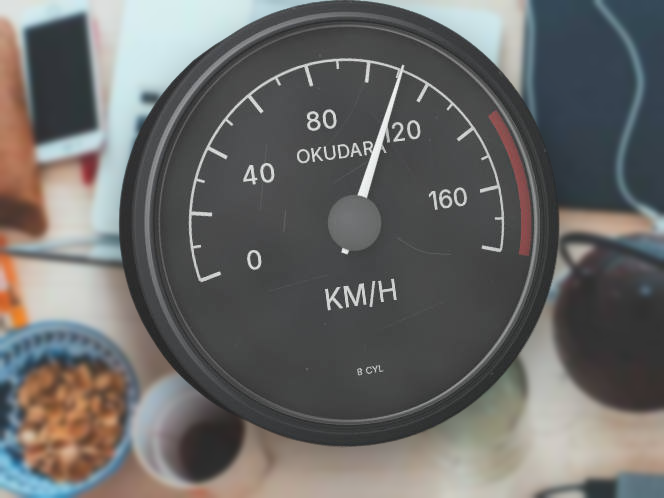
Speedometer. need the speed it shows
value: 110 km/h
